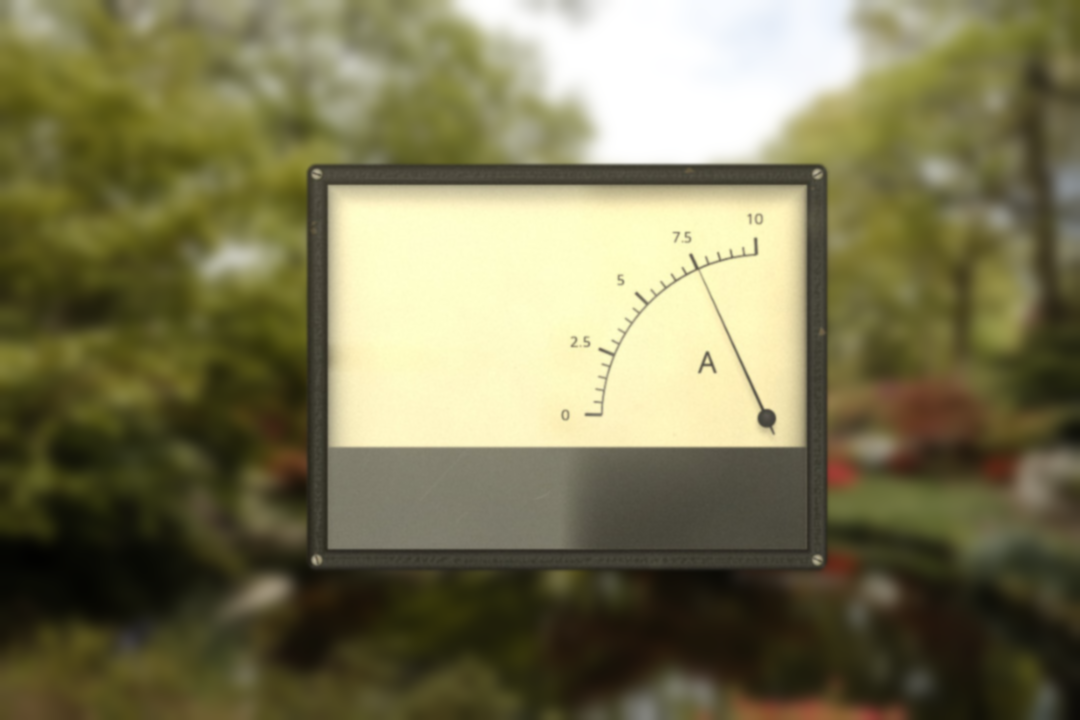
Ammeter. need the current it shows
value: 7.5 A
